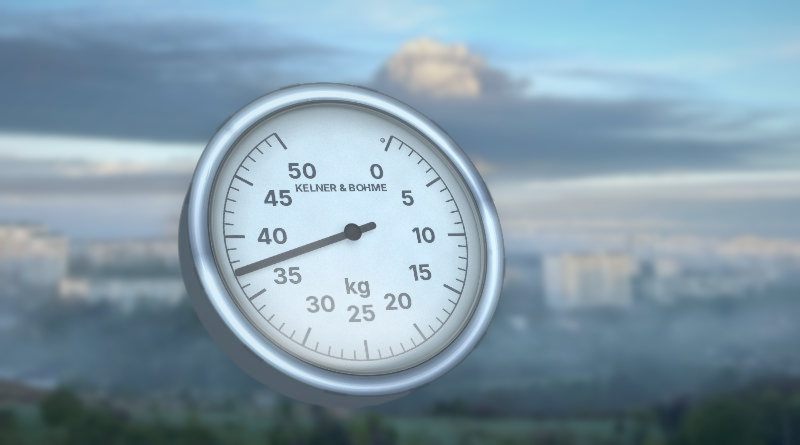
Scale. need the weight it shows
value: 37 kg
